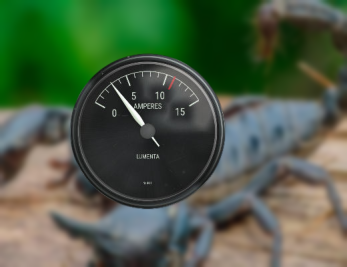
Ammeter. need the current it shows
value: 3 A
